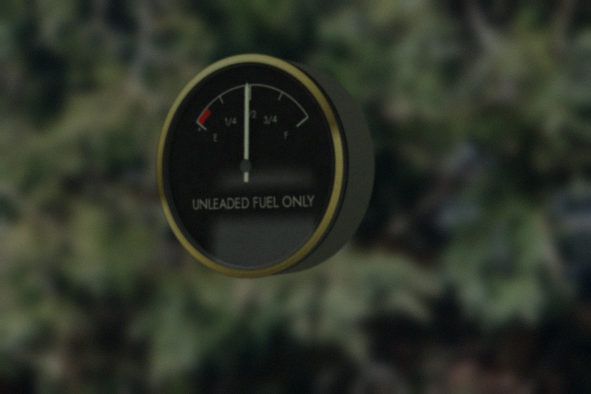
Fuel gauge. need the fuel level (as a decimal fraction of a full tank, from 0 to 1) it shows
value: 0.5
